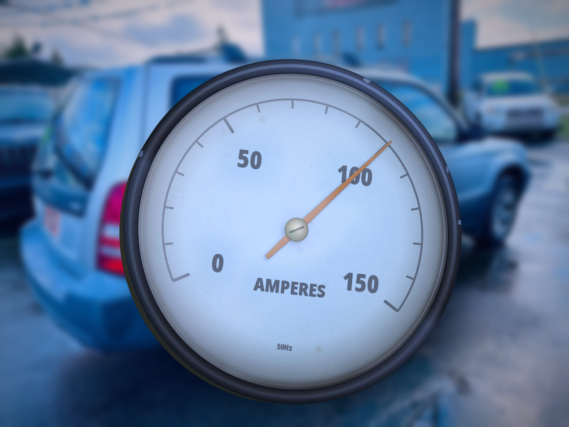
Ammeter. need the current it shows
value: 100 A
